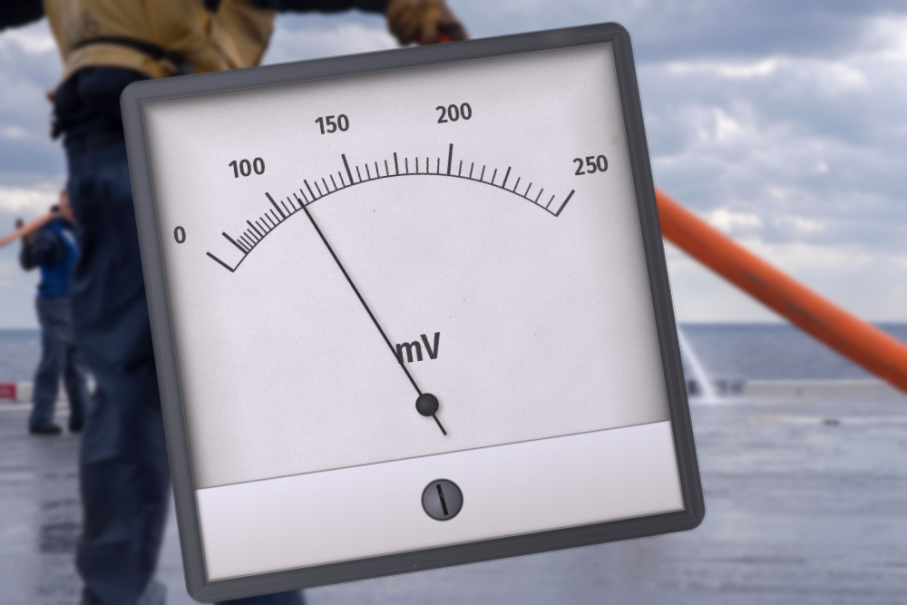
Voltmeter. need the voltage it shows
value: 115 mV
